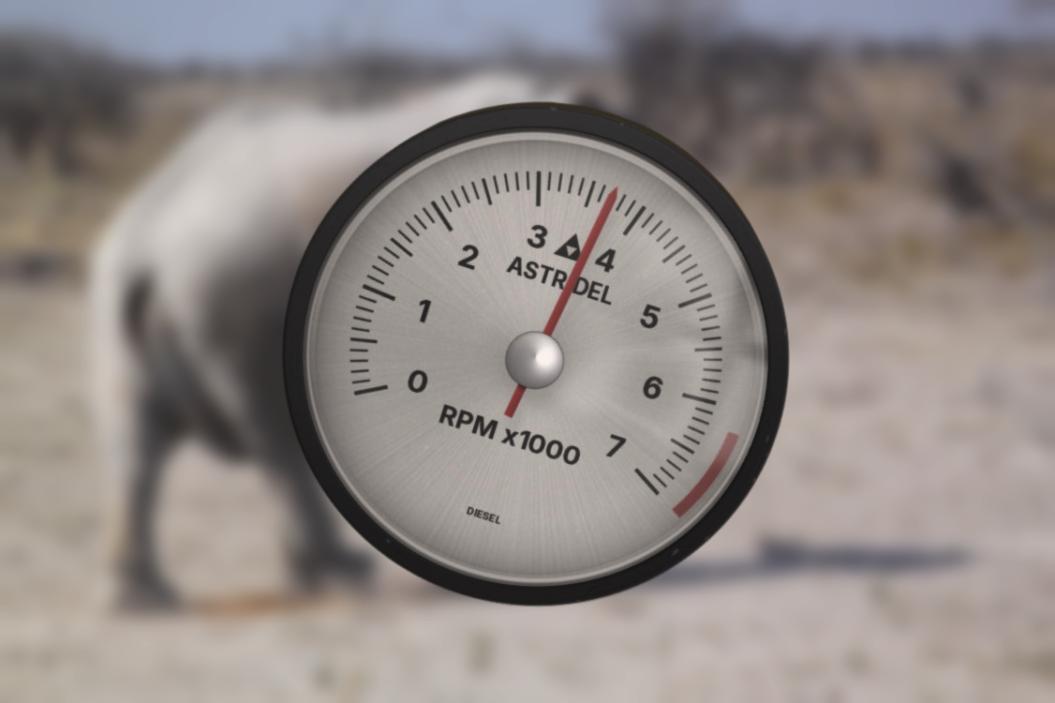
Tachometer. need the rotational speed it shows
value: 3700 rpm
